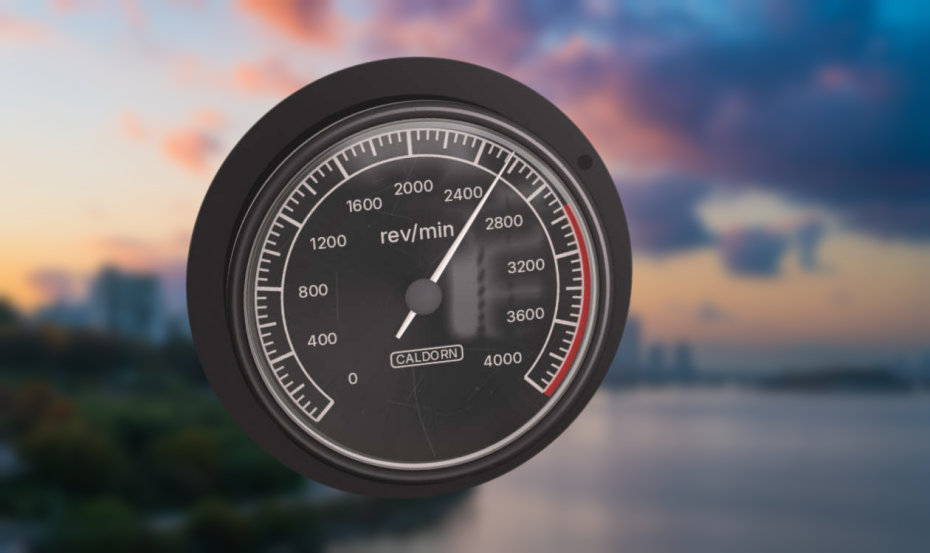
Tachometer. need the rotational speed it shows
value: 2550 rpm
